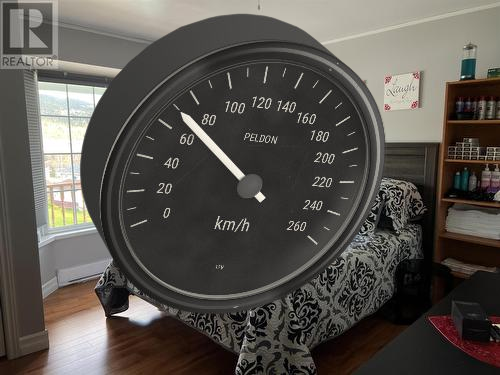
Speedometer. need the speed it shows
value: 70 km/h
